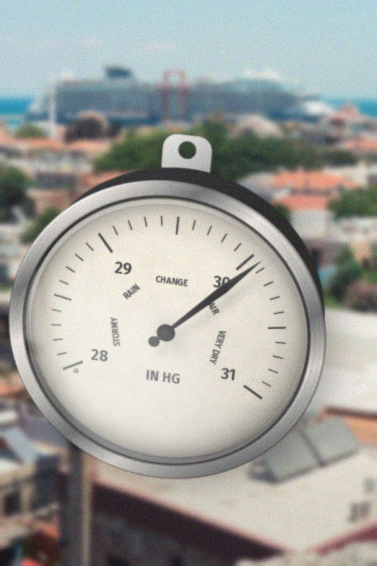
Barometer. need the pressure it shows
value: 30.05 inHg
